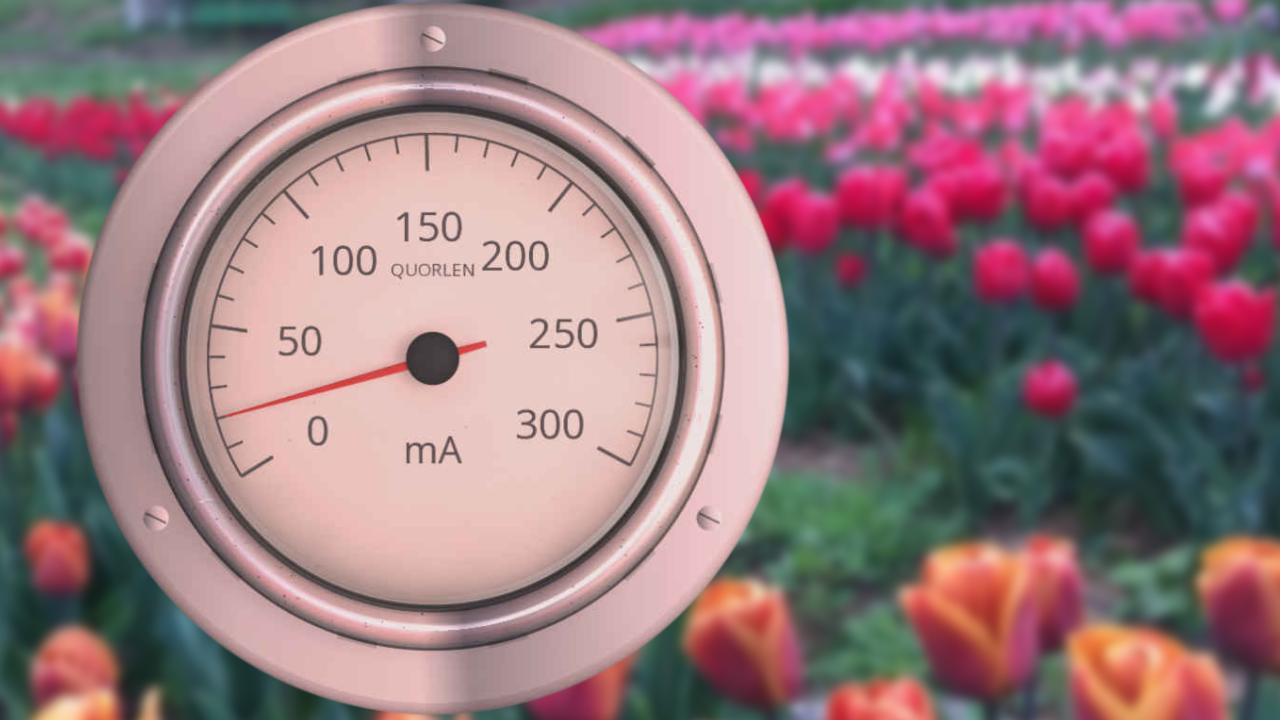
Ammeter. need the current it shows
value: 20 mA
